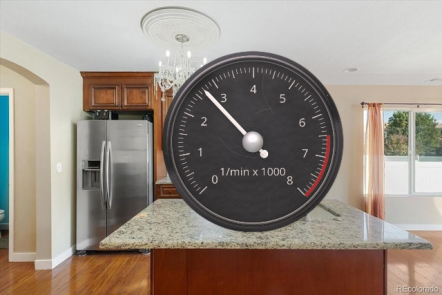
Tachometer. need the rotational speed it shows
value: 2700 rpm
